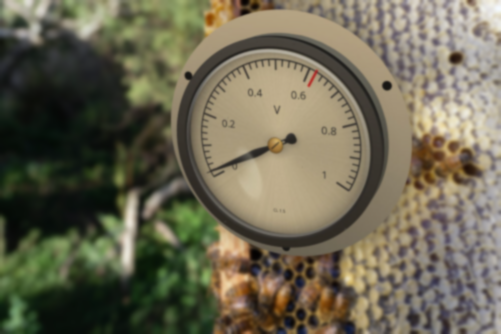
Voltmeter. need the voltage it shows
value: 0.02 V
